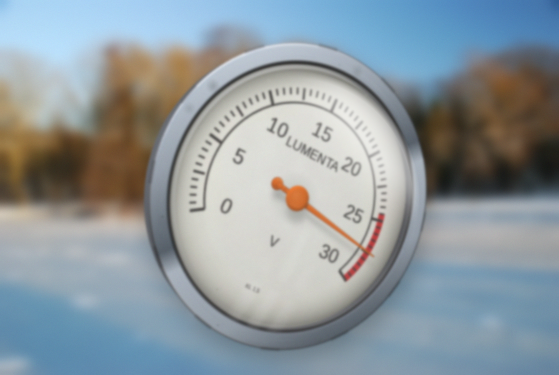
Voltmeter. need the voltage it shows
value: 27.5 V
